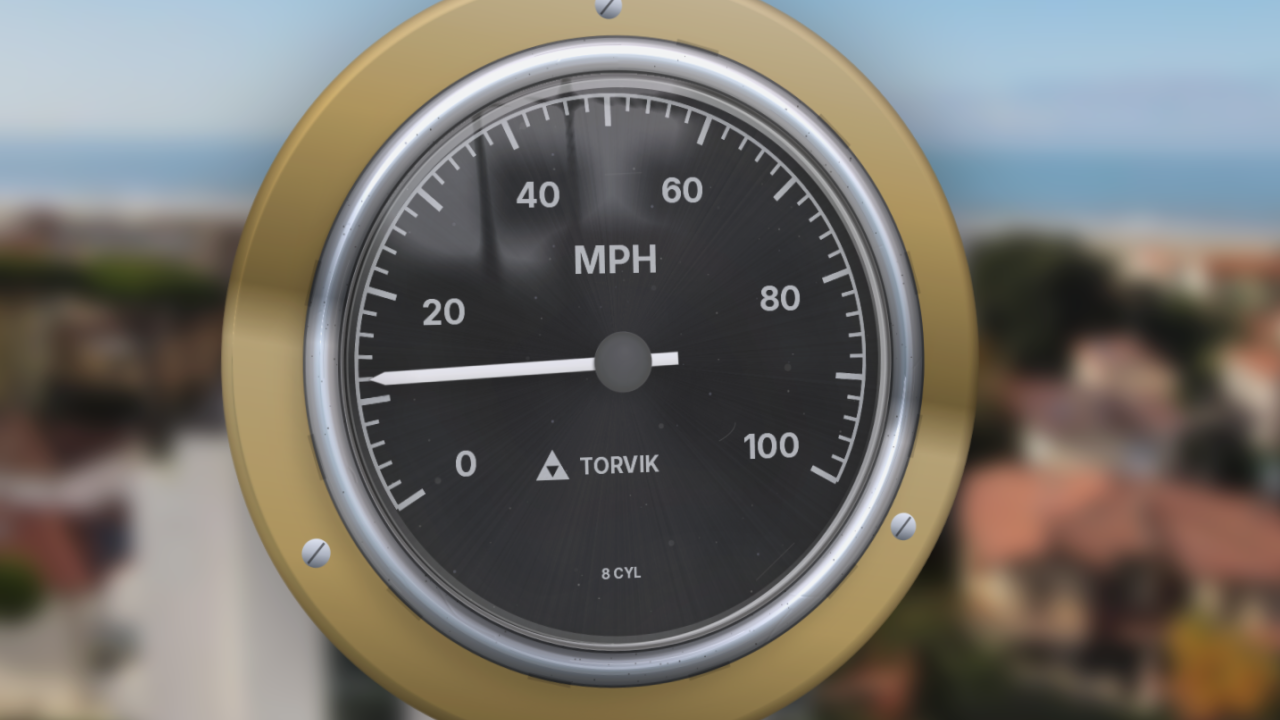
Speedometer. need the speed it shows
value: 12 mph
